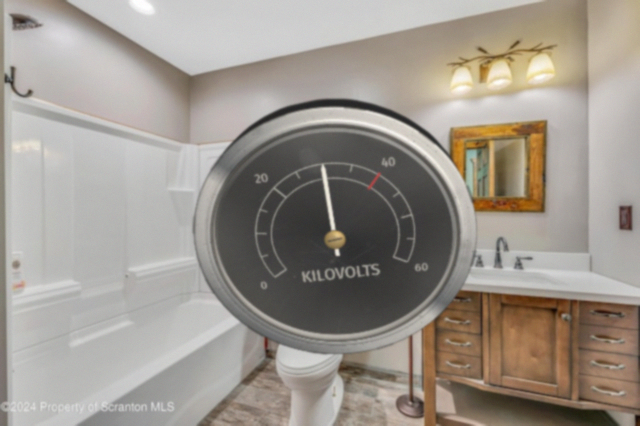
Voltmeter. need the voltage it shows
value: 30 kV
